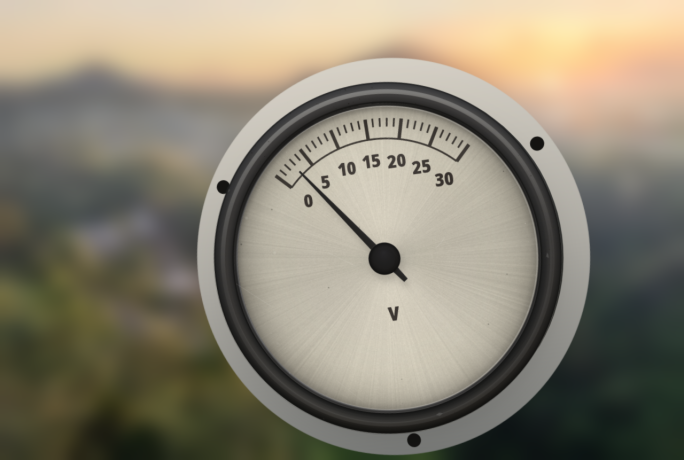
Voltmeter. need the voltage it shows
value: 3 V
